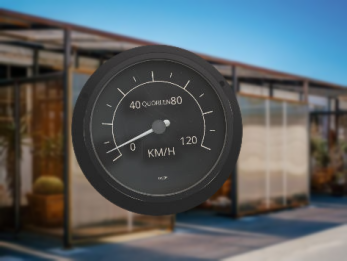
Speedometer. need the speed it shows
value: 5 km/h
